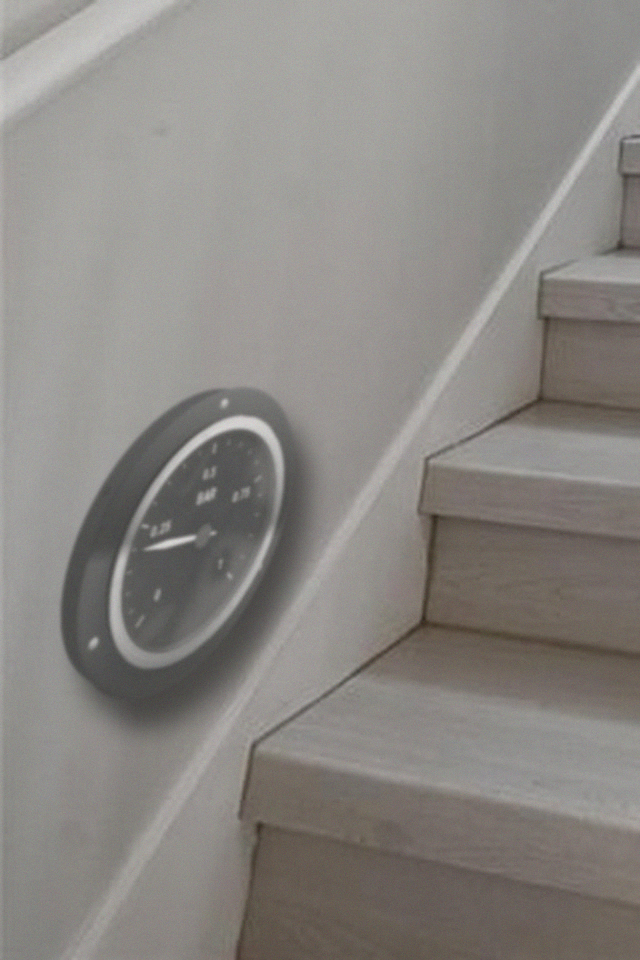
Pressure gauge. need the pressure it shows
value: 0.2 bar
